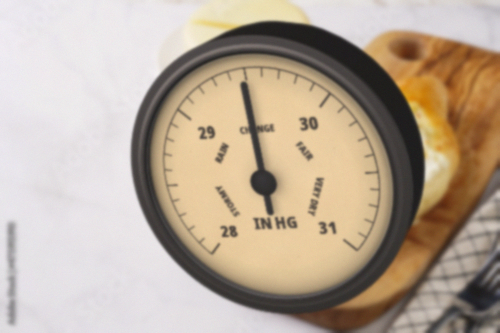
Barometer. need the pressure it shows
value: 29.5 inHg
